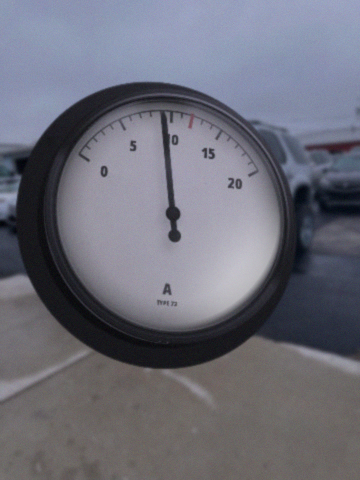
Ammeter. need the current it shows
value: 9 A
